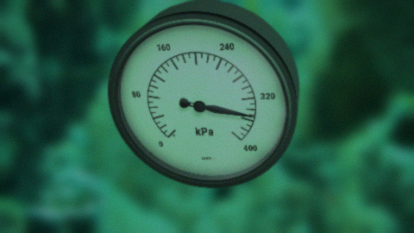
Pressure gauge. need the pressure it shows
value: 350 kPa
